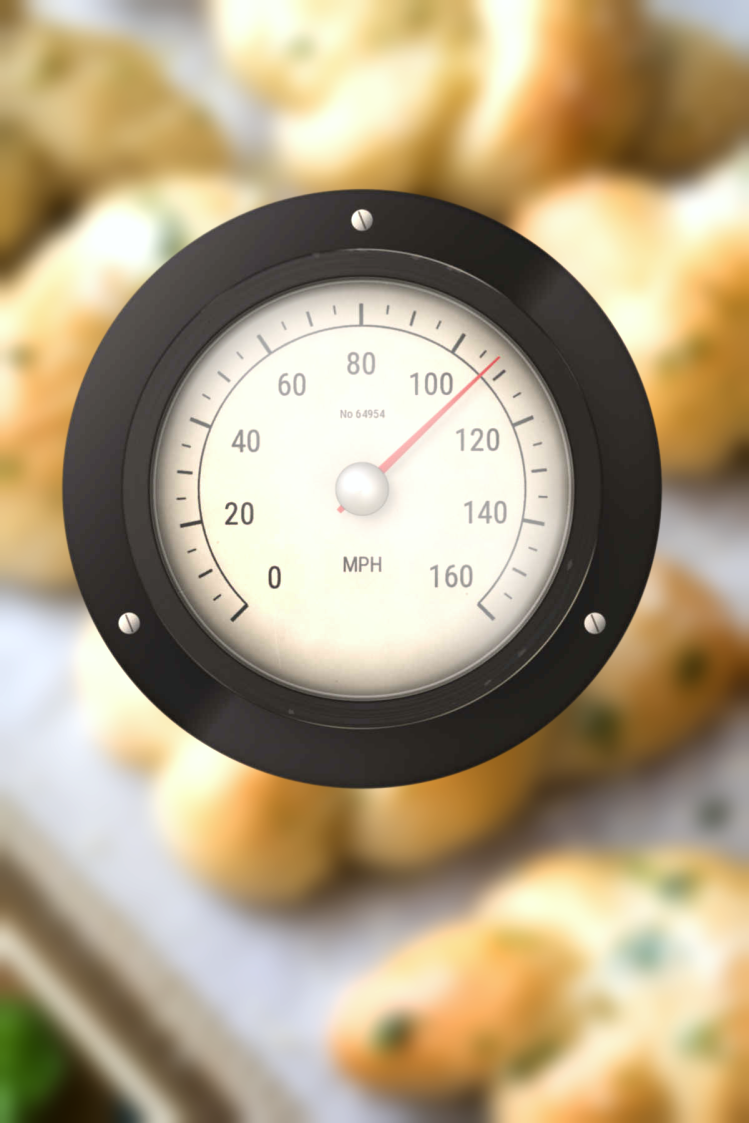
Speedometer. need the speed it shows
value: 107.5 mph
